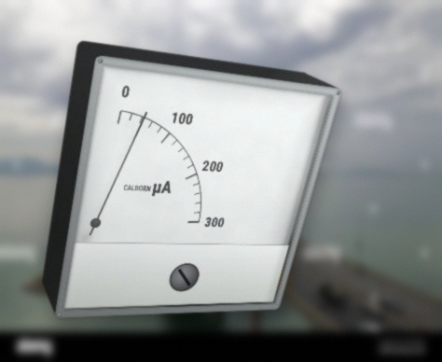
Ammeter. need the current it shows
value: 40 µA
